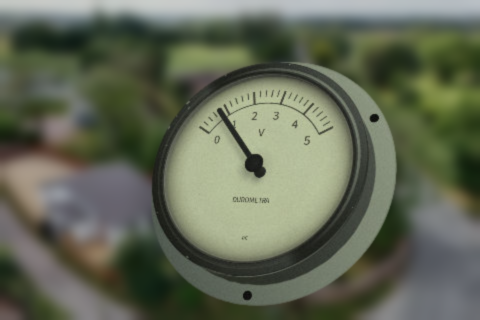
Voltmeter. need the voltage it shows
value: 0.8 V
